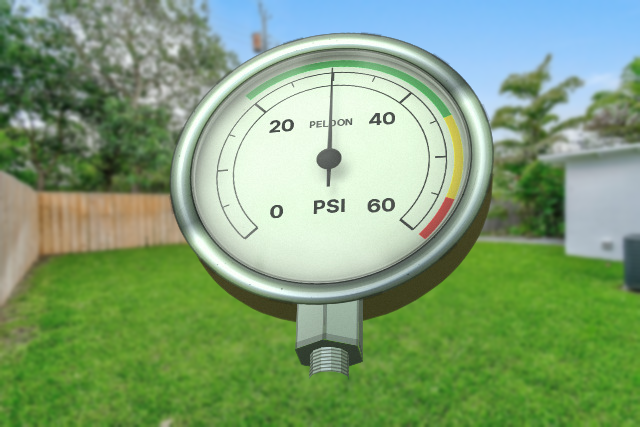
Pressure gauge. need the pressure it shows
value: 30 psi
